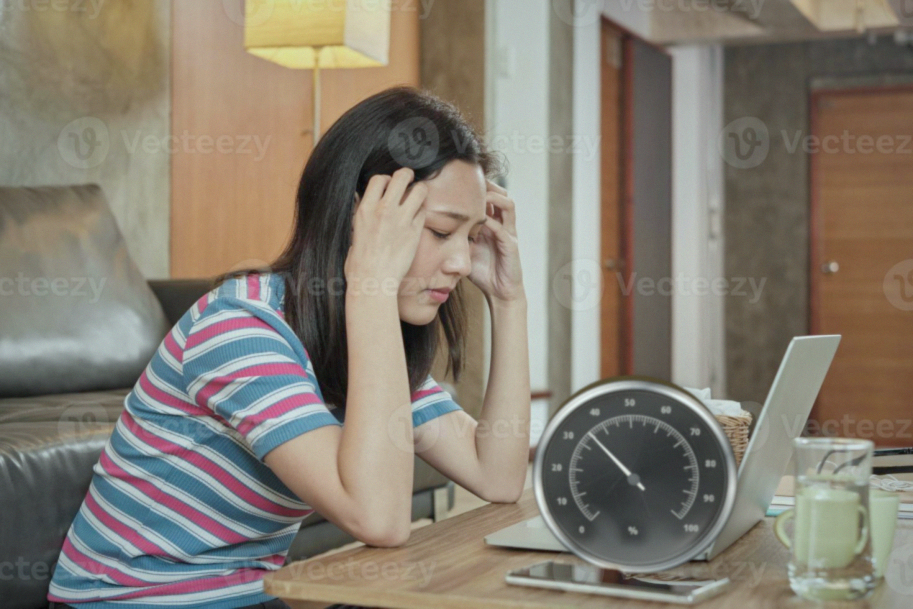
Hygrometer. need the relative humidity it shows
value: 35 %
